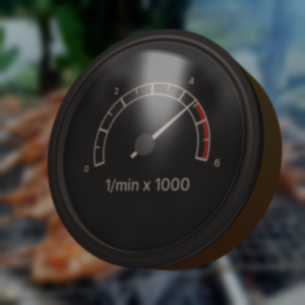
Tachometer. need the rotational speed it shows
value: 4500 rpm
